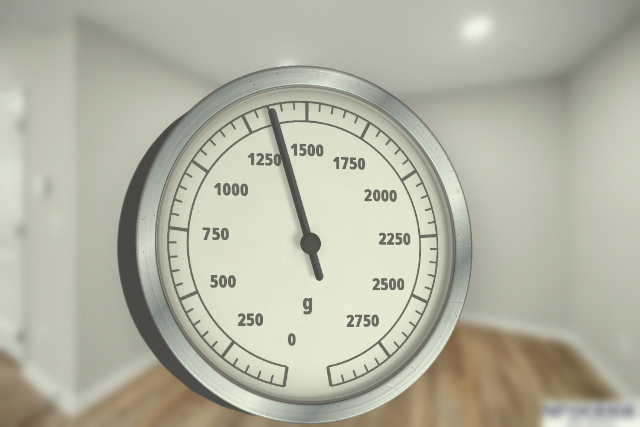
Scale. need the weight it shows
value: 1350 g
